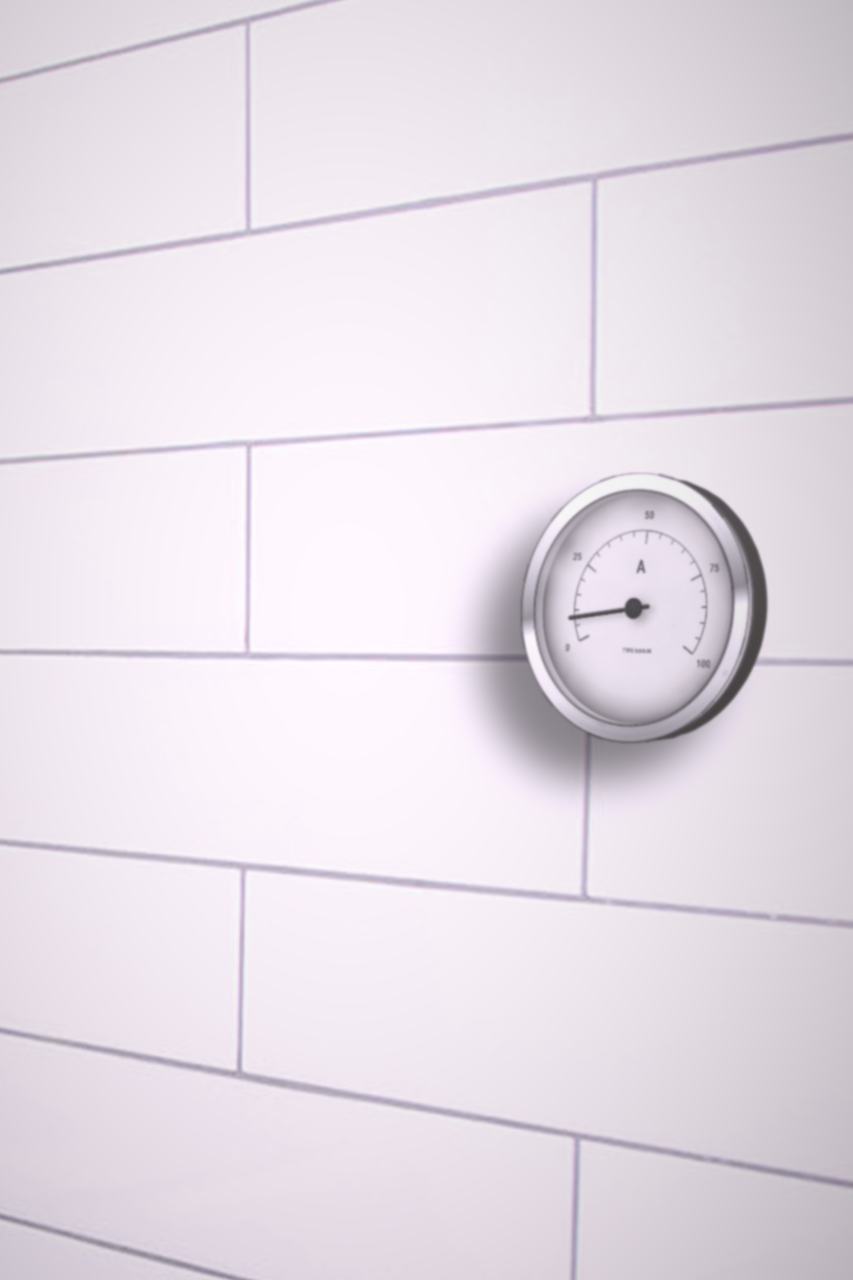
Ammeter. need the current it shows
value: 7.5 A
